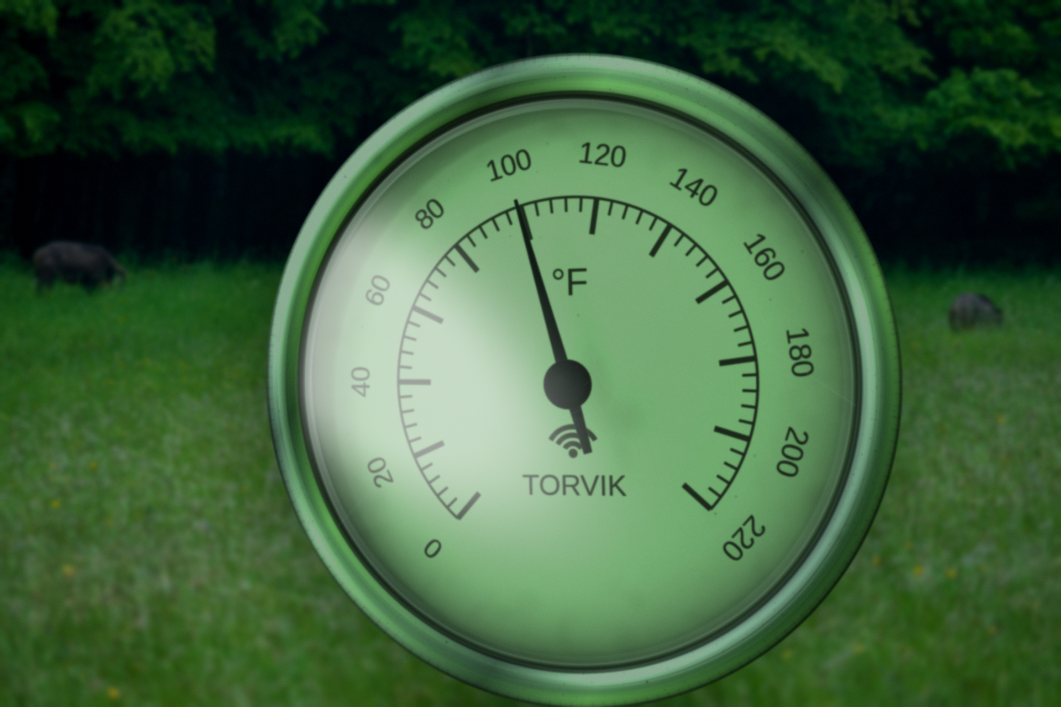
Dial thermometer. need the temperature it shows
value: 100 °F
